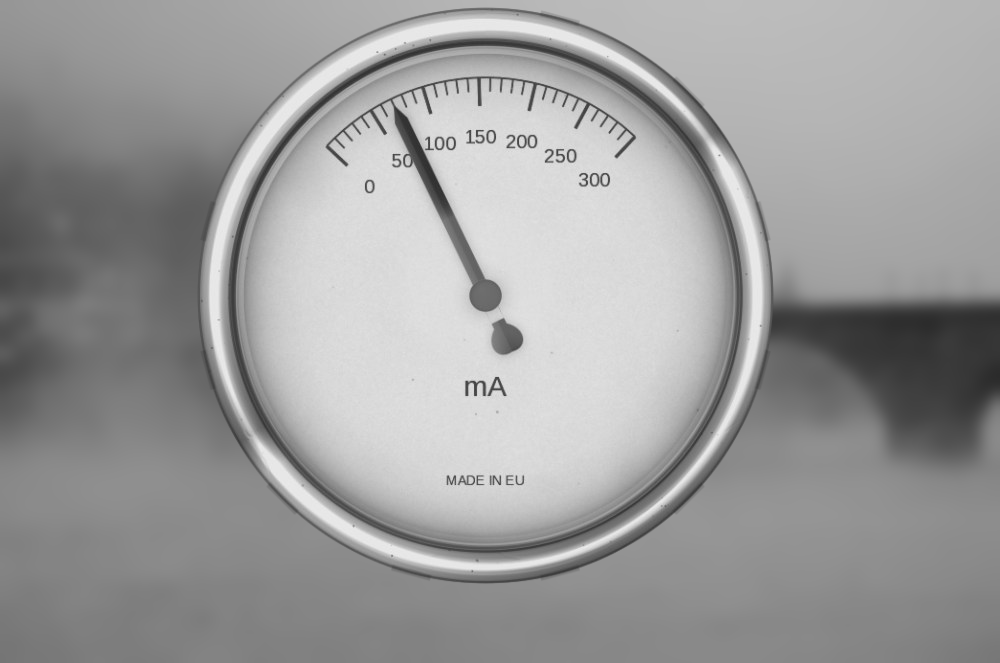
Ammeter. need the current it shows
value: 70 mA
